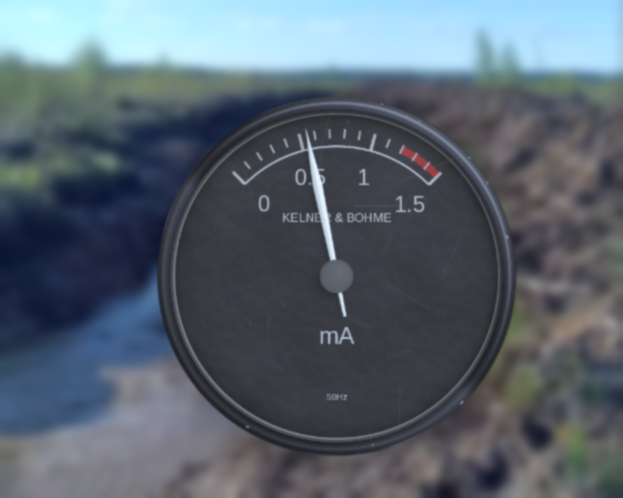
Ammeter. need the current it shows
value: 0.55 mA
